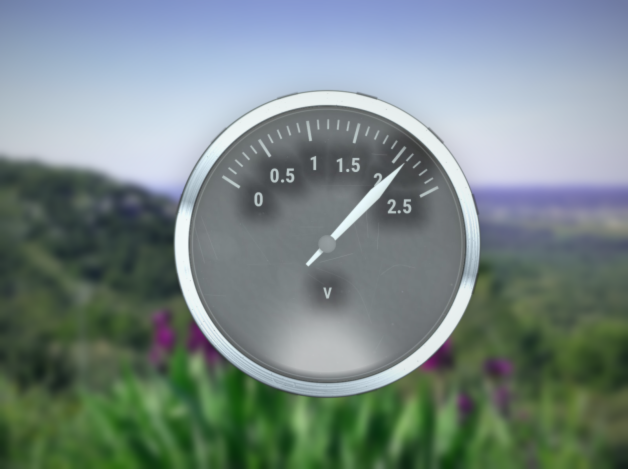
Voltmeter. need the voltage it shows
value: 2.1 V
